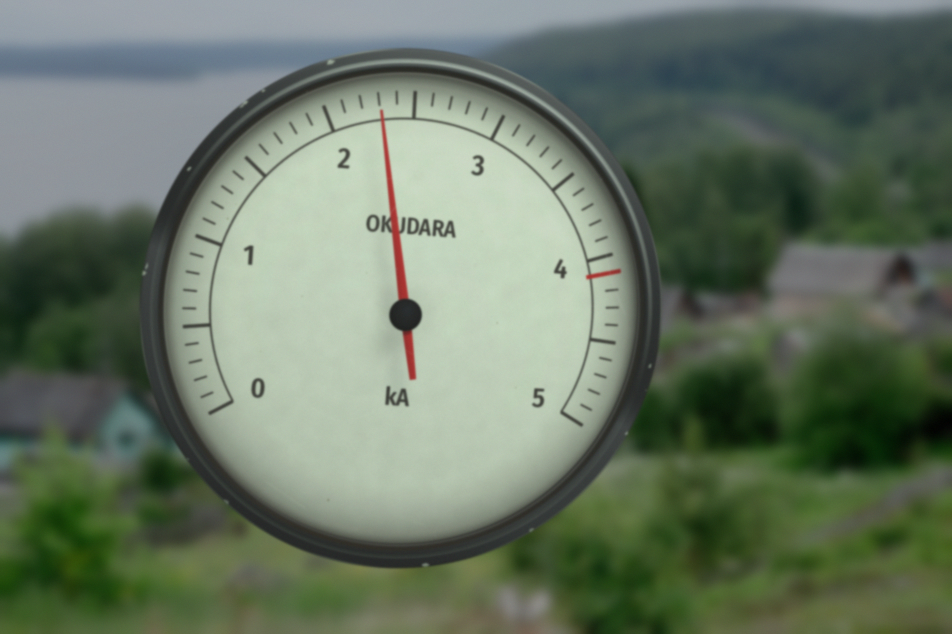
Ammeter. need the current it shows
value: 2.3 kA
